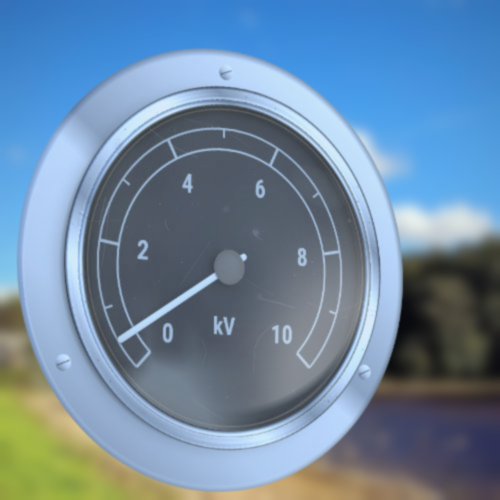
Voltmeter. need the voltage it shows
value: 0.5 kV
